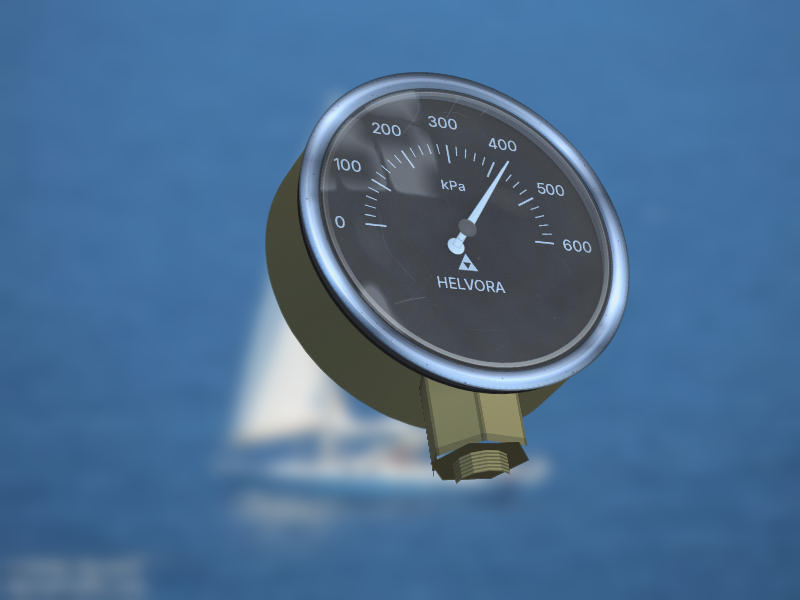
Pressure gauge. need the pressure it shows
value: 420 kPa
